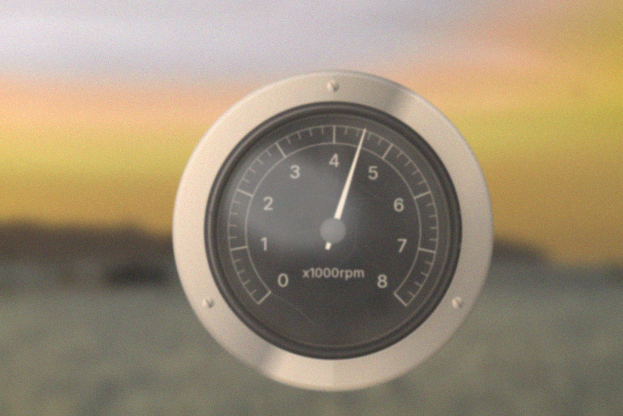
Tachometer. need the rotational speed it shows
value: 4500 rpm
